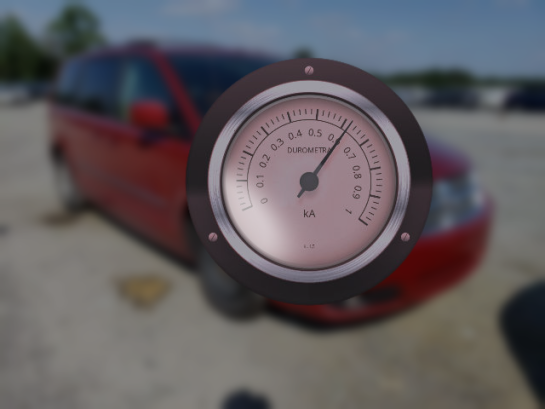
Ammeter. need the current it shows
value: 0.62 kA
